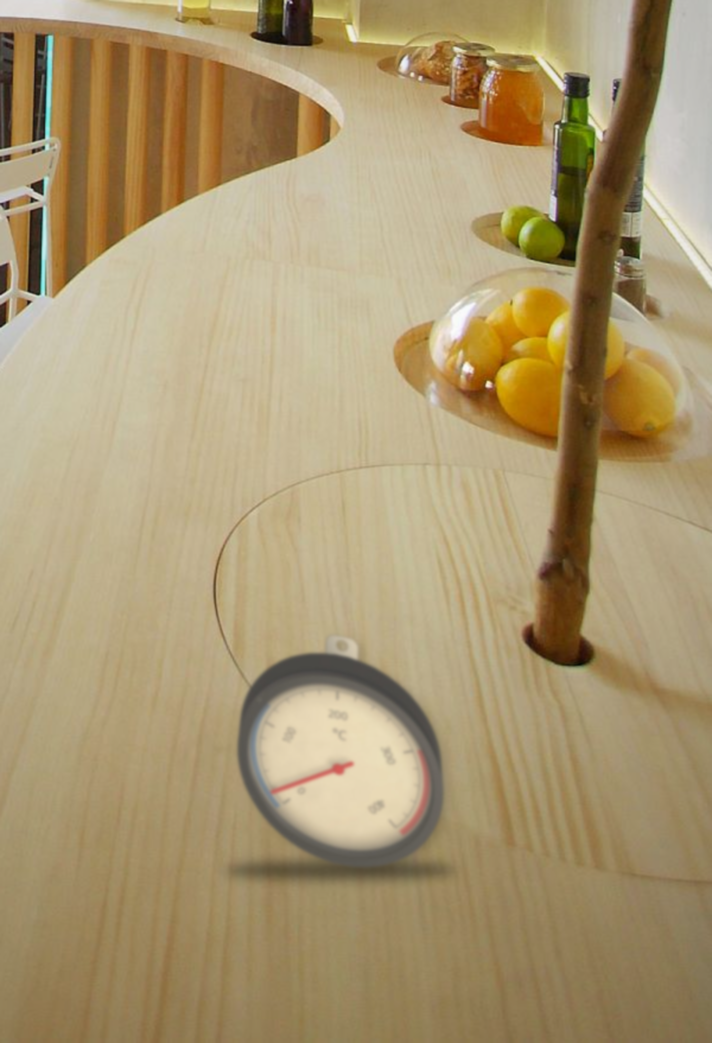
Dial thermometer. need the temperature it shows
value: 20 °C
